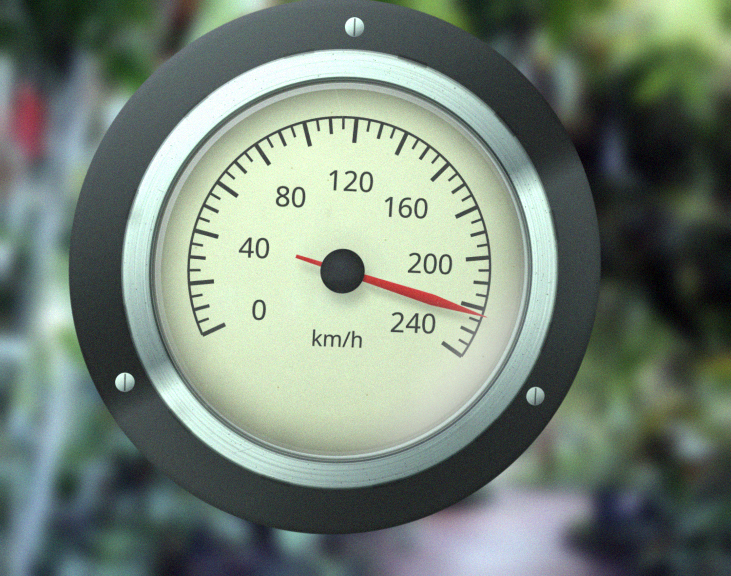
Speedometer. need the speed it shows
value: 222.5 km/h
